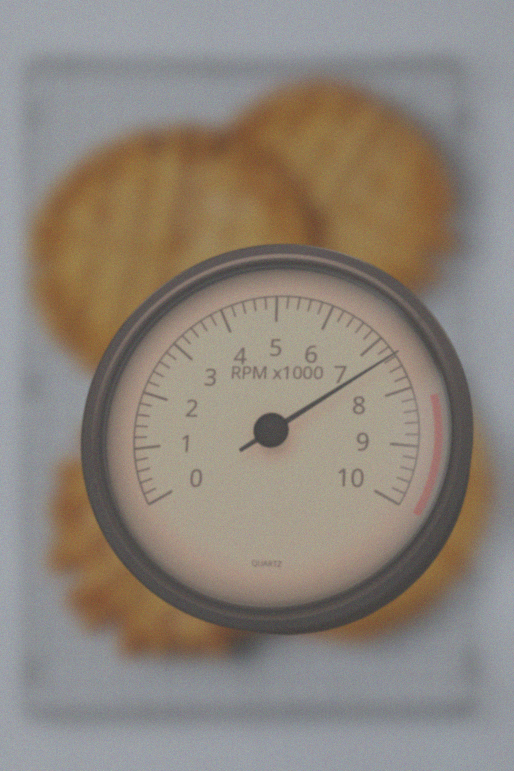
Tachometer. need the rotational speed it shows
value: 7400 rpm
